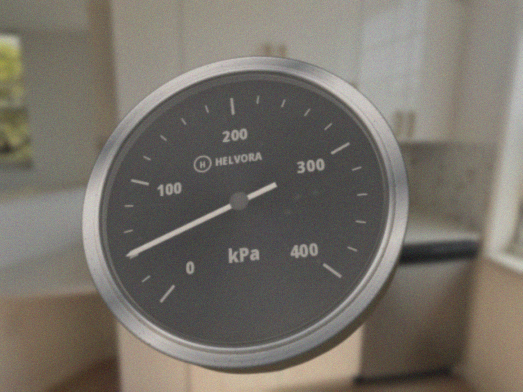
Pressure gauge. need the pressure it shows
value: 40 kPa
